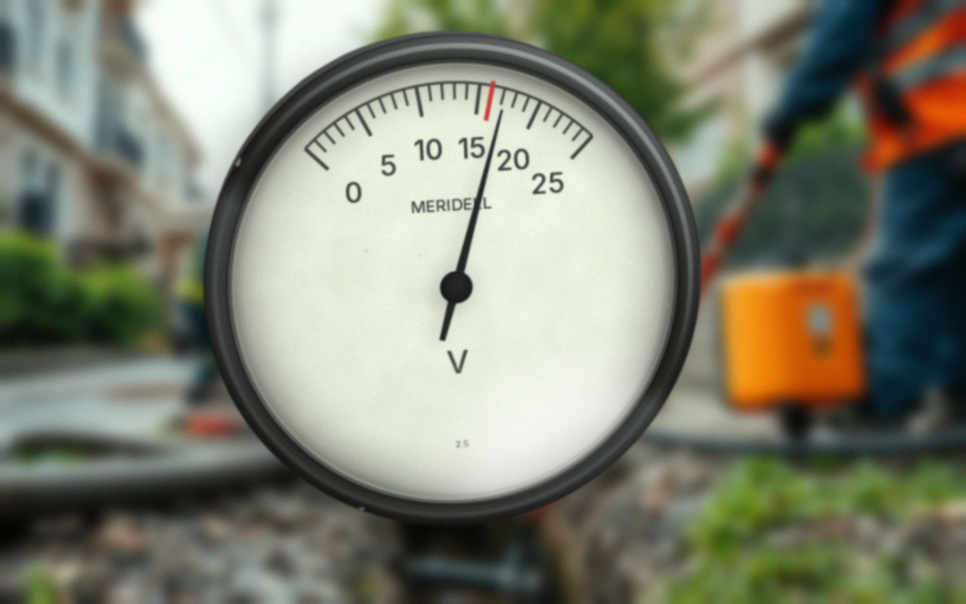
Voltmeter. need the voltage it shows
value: 17 V
